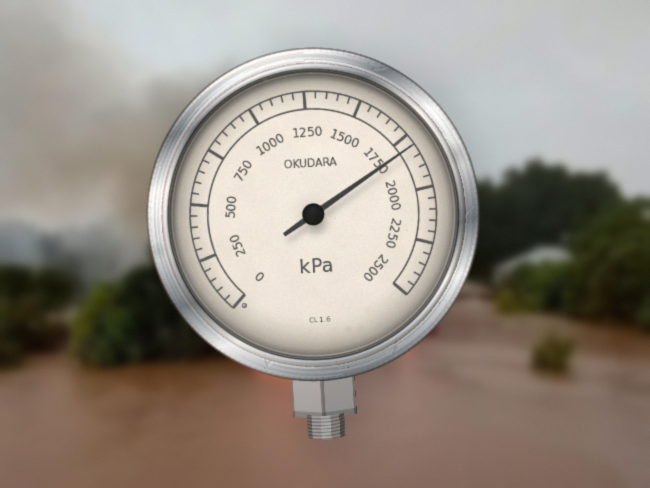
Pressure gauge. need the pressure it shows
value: 1800 kPa
